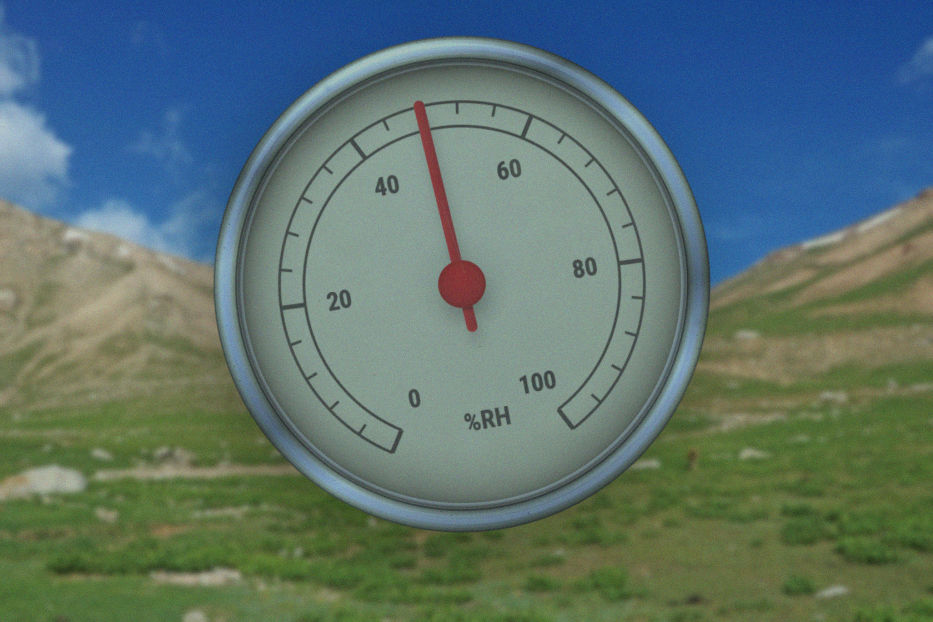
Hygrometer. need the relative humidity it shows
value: 48 %
